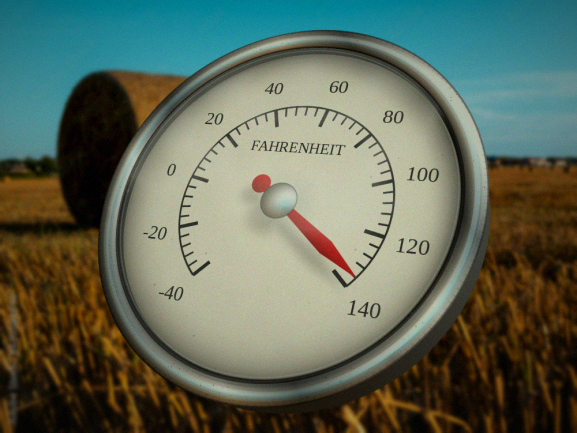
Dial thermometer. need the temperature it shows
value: 136 °F
